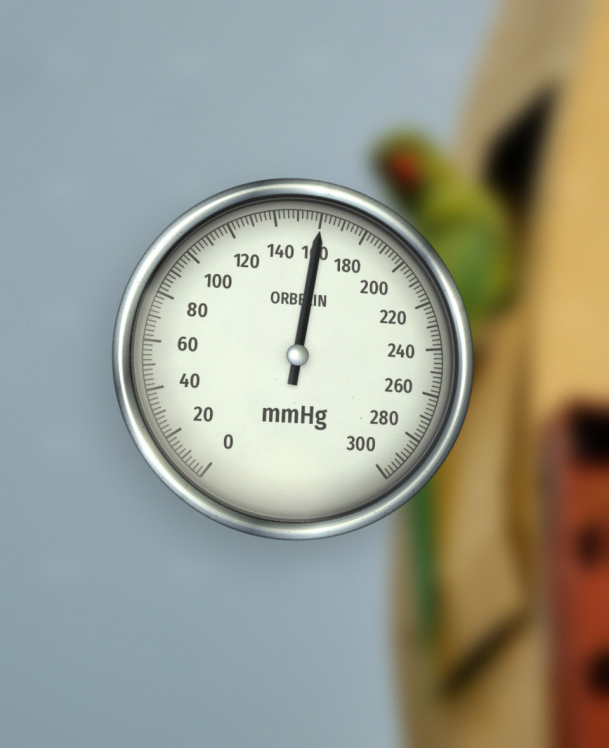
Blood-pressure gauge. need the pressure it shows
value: 160 mmHg
